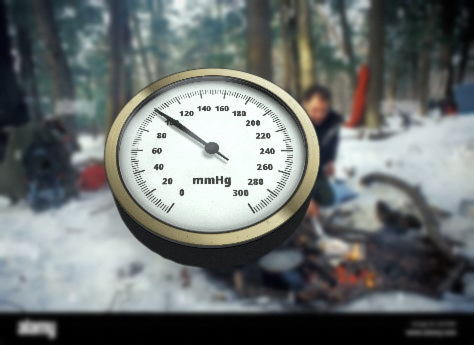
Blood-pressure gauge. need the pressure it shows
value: 100 mmHg
